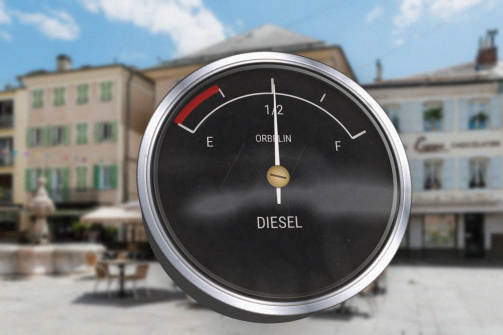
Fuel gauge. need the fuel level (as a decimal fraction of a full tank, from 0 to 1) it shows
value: 0.5
